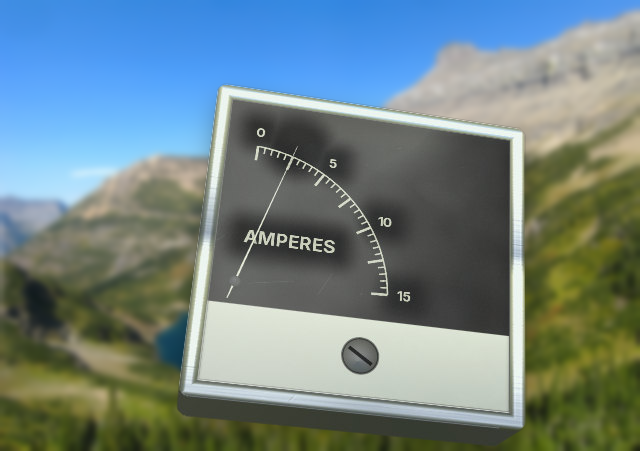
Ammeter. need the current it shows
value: 2.5 A
